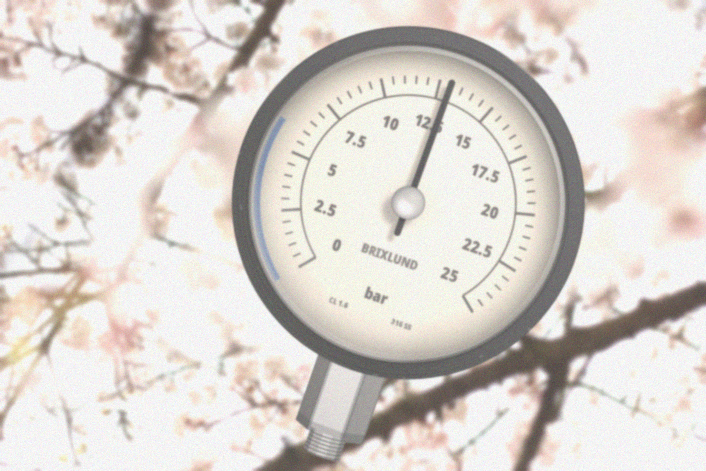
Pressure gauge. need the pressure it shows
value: 13 bar
